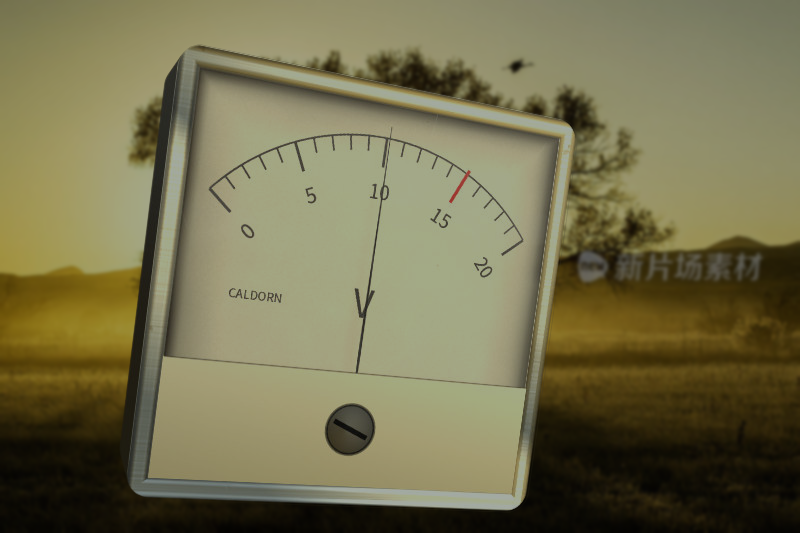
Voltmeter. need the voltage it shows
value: 10 V
